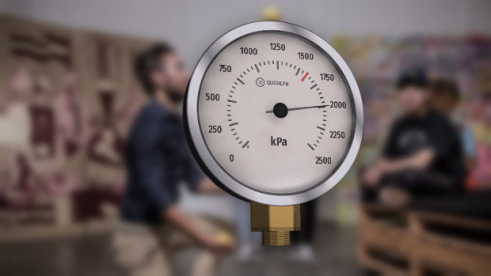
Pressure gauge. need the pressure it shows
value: 2000 kPa
